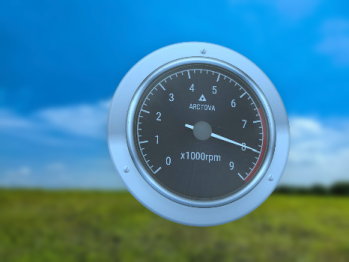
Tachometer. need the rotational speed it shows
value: 8000 rpm
